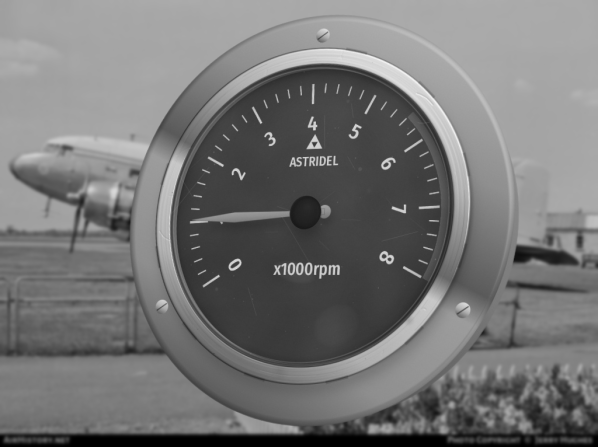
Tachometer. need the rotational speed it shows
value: 1000 rpm
